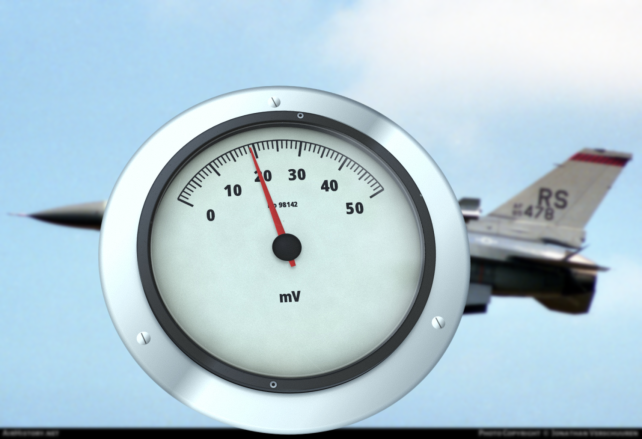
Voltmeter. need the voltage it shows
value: 19 mV
